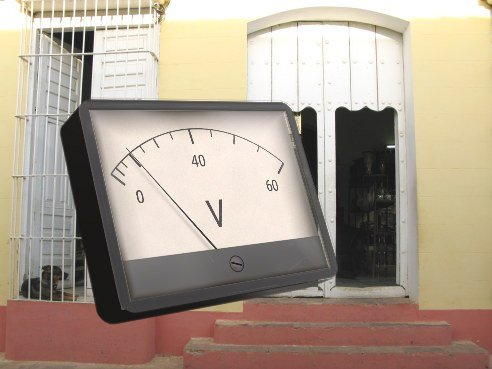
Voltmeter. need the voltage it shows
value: 20 V
